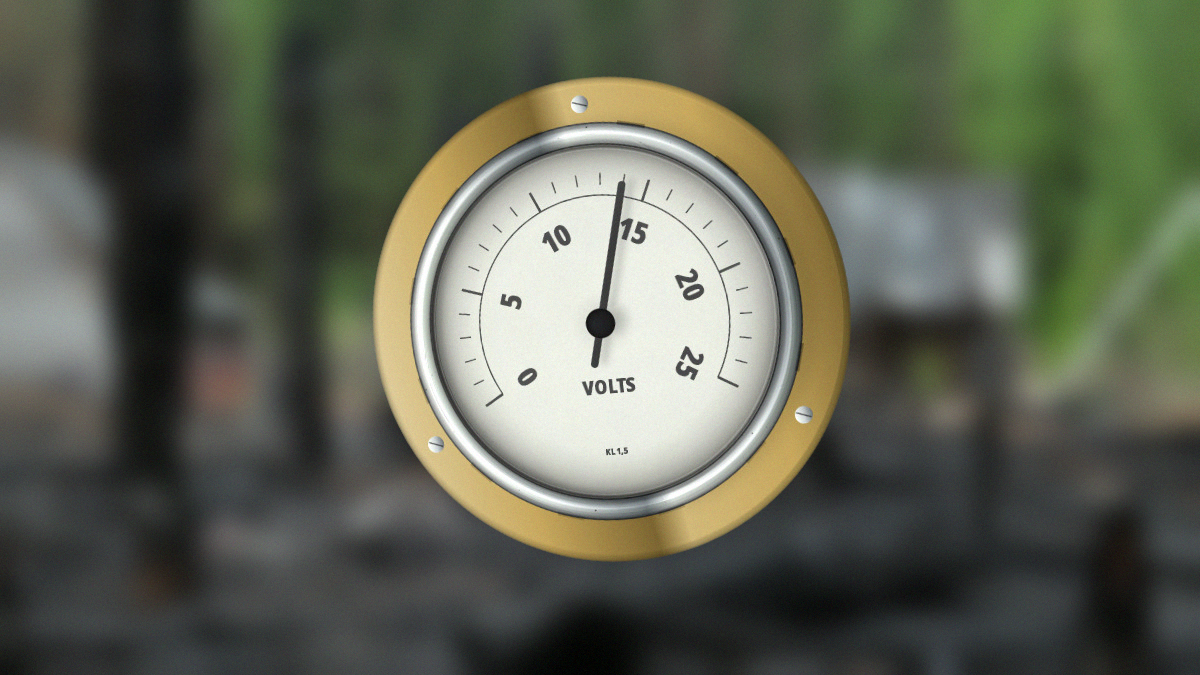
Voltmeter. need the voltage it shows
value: 14 V
